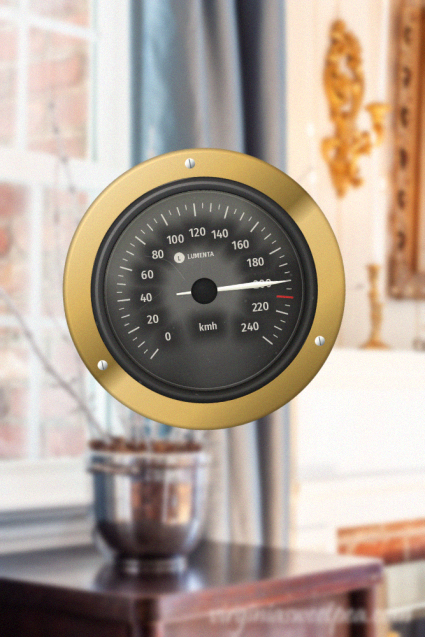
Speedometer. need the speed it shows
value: 200 km/h
